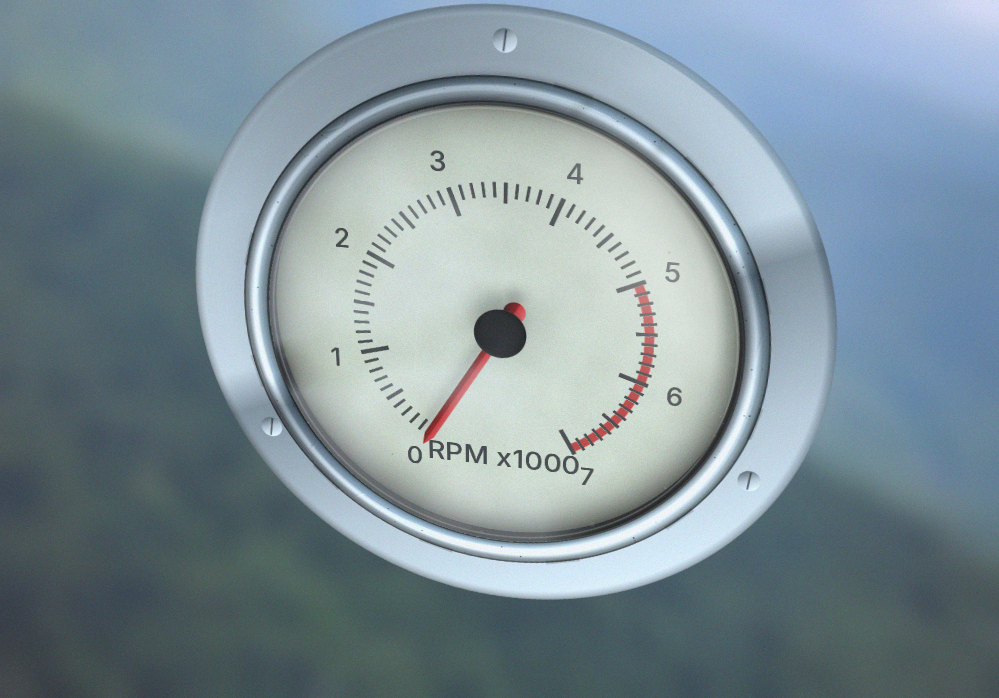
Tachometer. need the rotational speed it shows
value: 0 rpm
